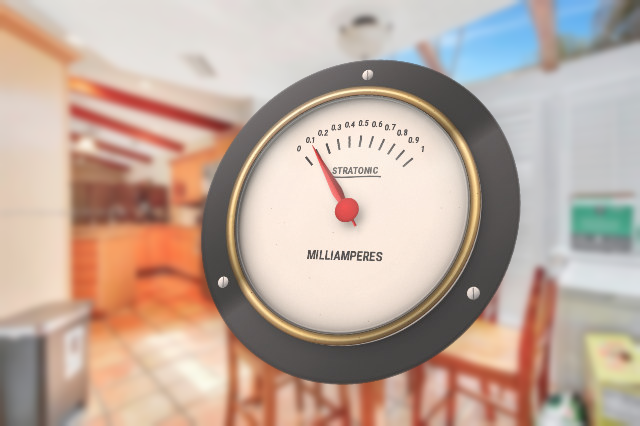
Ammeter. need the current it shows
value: 0.1 mA
